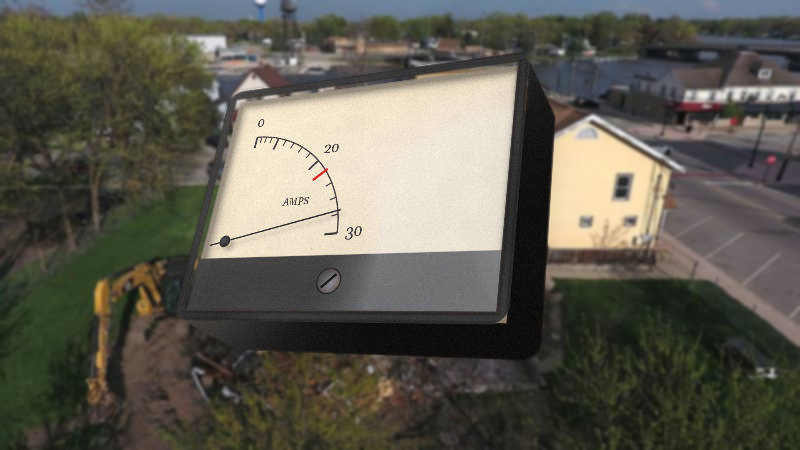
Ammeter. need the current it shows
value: 28 A
